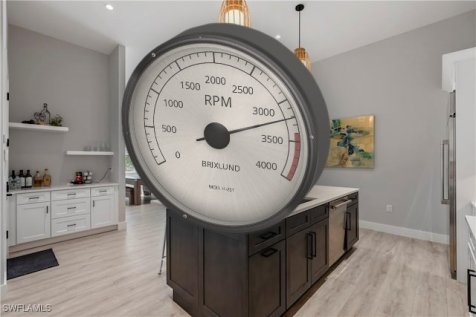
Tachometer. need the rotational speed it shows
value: 3200 rpm
